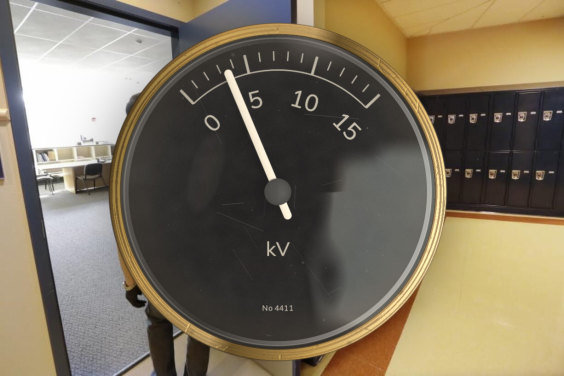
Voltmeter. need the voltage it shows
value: 3.5 kV
